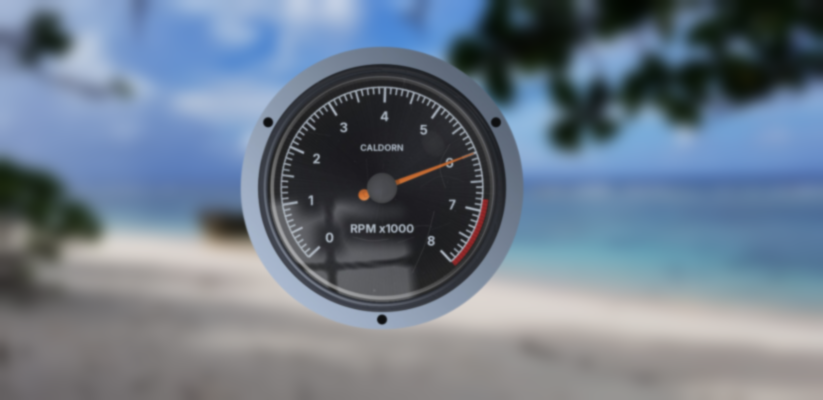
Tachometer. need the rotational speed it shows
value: 6000 rpm
